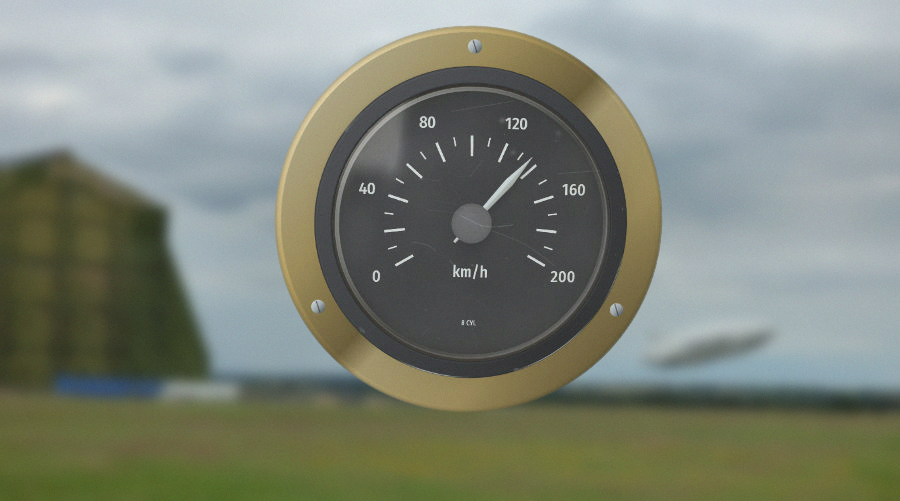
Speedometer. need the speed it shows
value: 135 km/h
